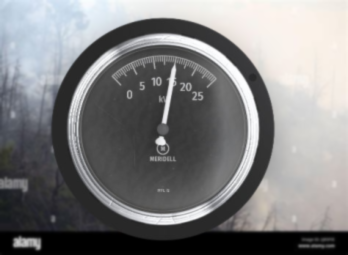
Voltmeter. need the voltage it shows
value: 15 kV
